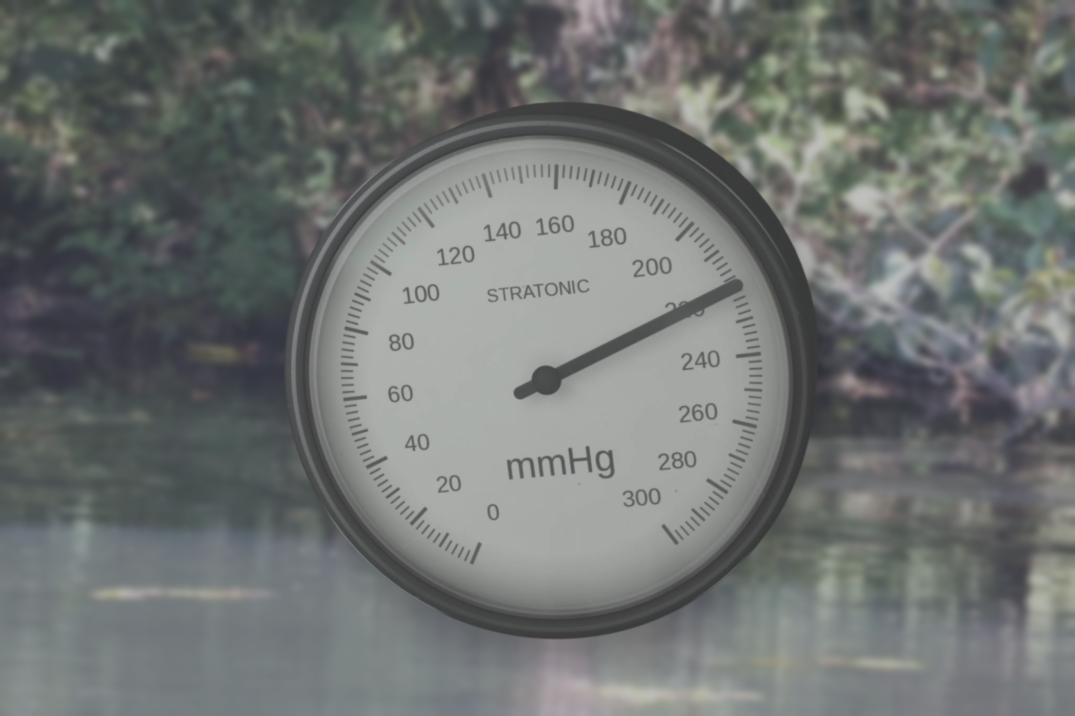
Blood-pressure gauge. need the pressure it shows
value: 220 mmHg
